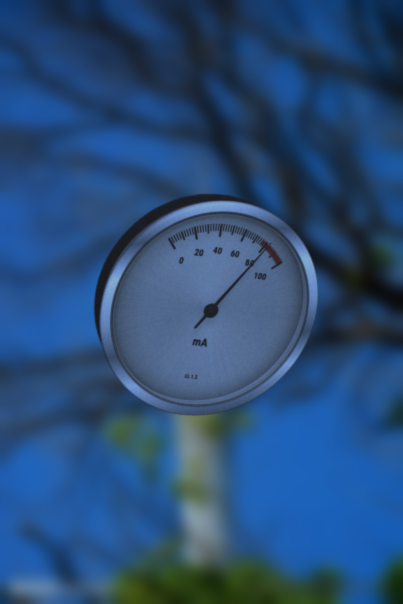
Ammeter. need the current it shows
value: 80 mA
